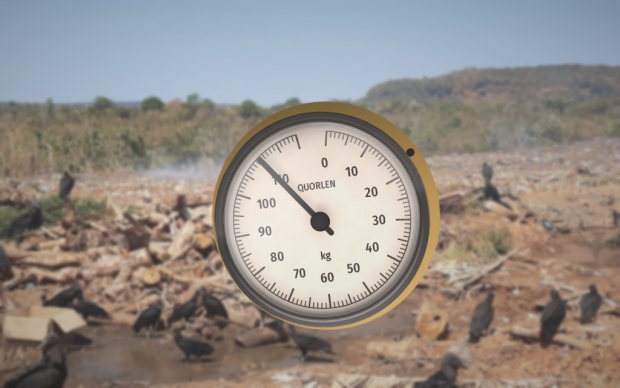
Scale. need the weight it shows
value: 110 kg
